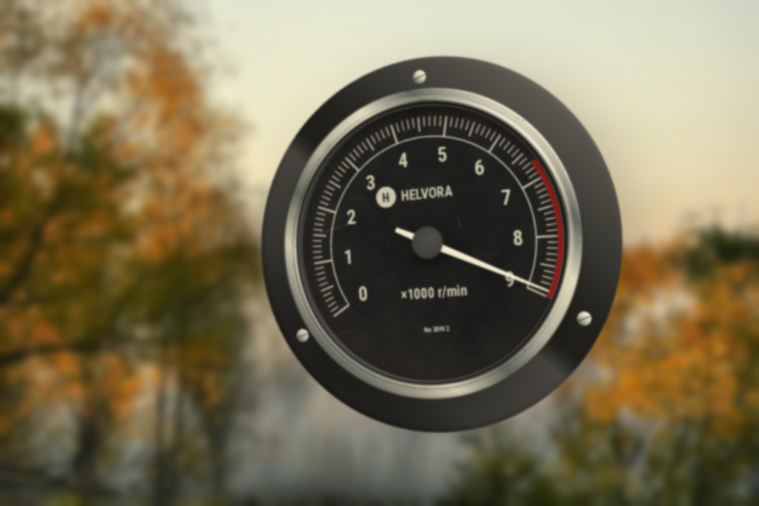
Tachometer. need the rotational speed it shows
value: 8900 rpm
